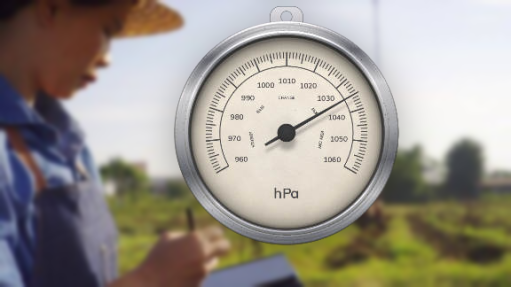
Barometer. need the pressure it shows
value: 1035 hPa
